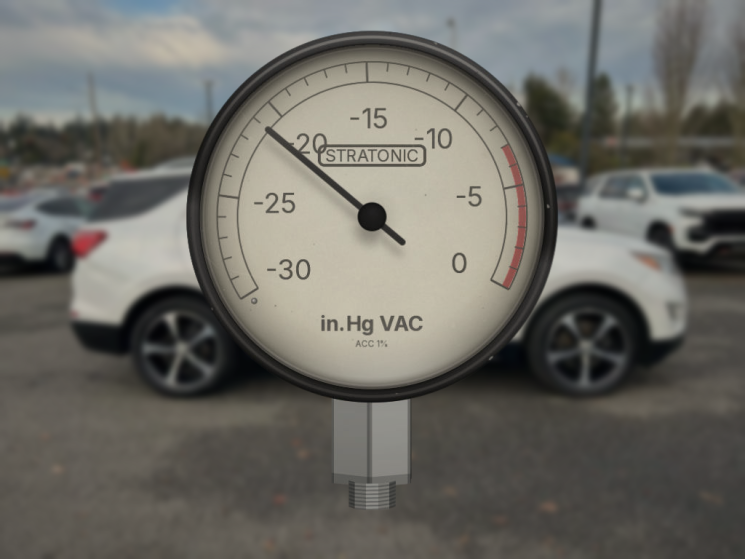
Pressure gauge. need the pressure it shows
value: -21 inHg
